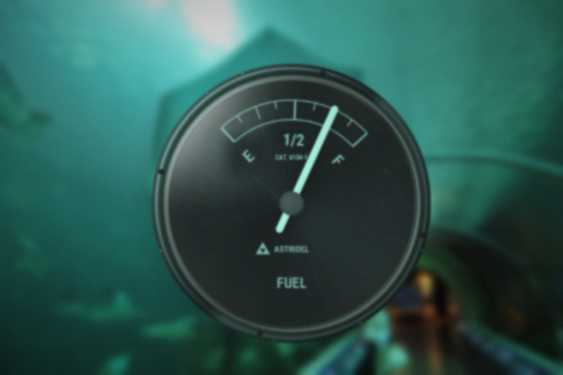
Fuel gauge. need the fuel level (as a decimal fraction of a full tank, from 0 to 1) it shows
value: 0.75
